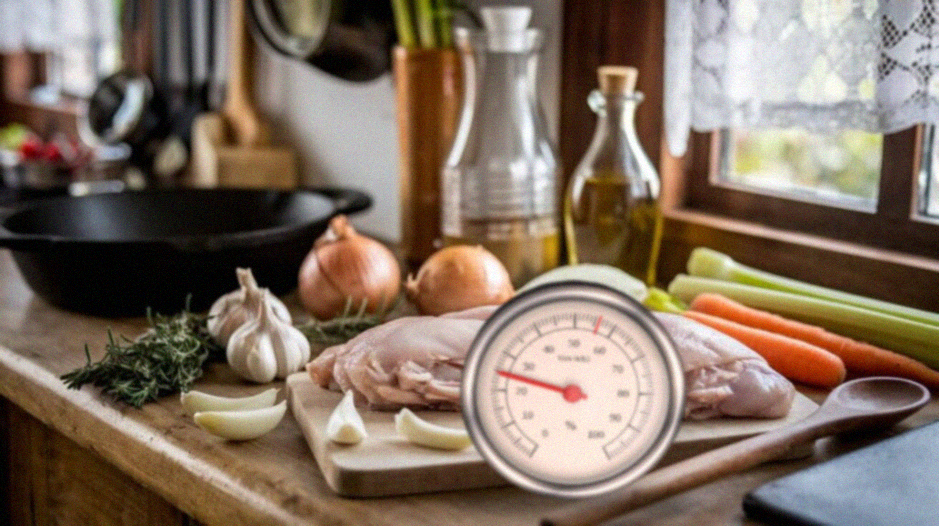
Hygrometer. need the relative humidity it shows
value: 25 %
